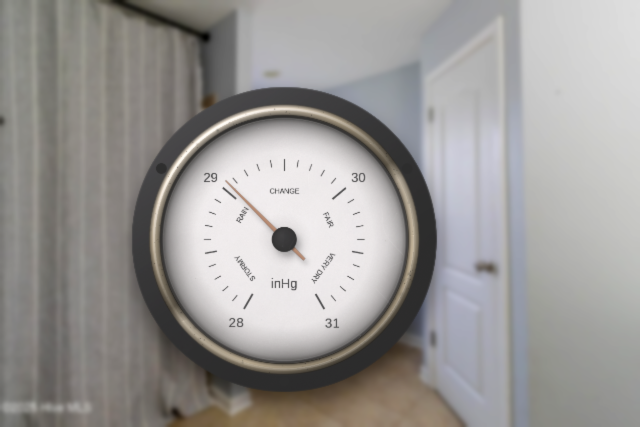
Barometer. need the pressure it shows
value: 29.05 inHg
